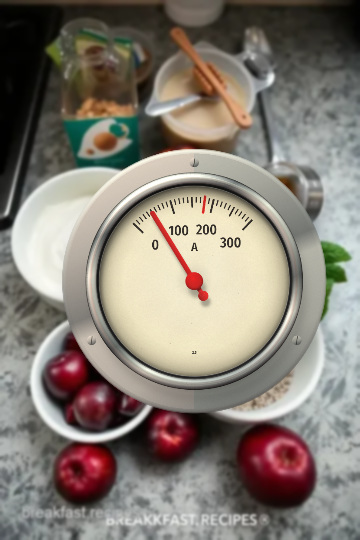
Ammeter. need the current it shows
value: 50 A
